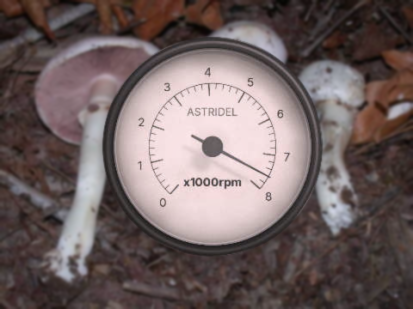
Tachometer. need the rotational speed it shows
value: 7600 rpm
